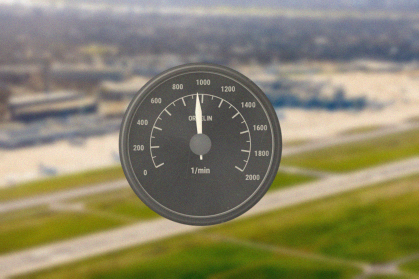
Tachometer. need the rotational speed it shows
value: 950 rpm
